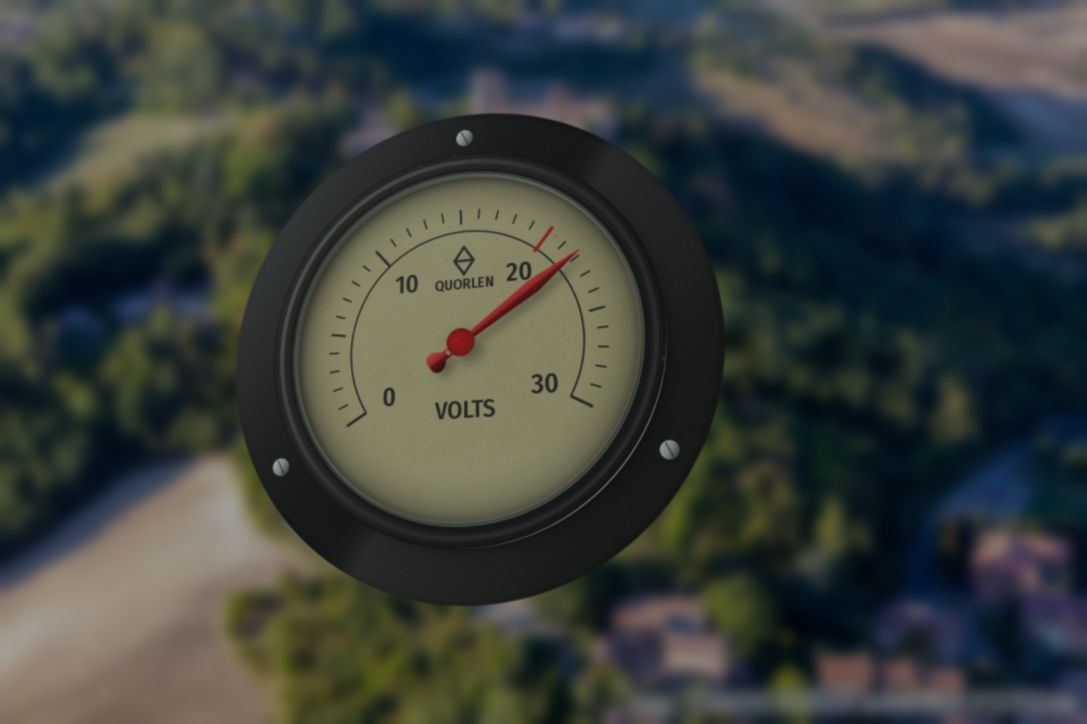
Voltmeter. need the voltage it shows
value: 22 V
